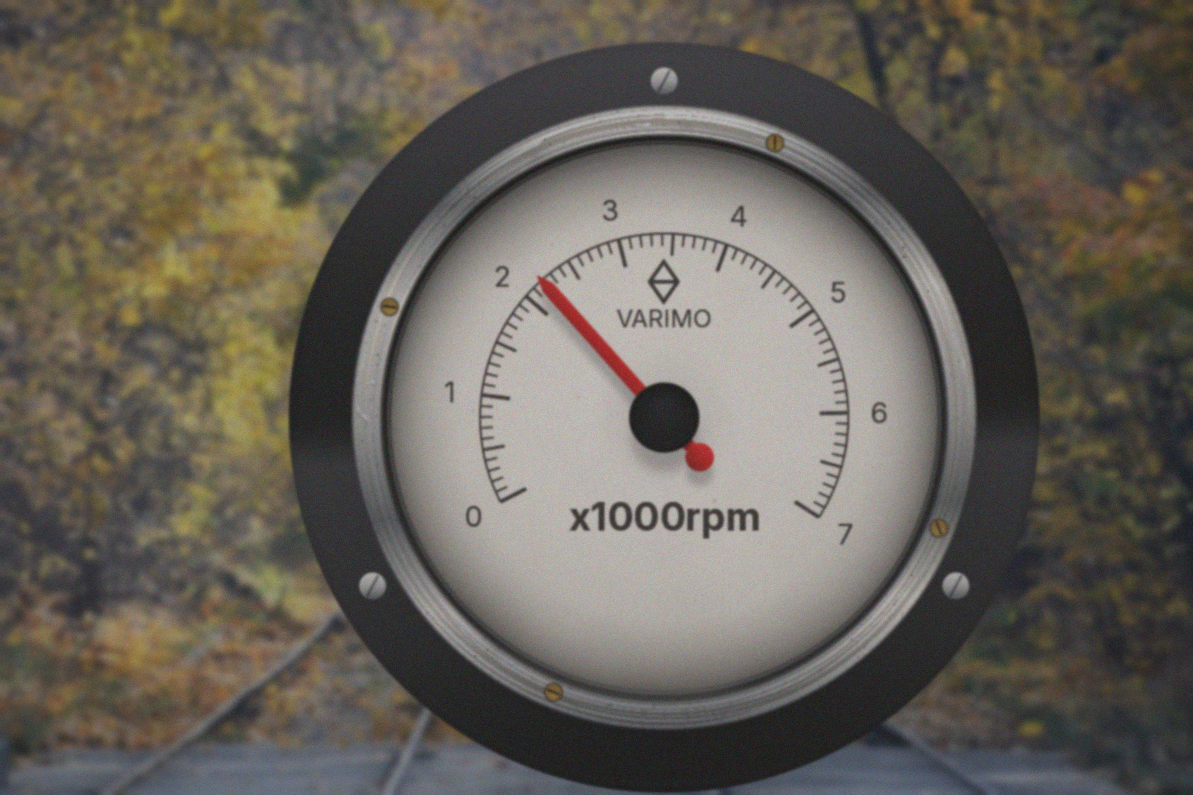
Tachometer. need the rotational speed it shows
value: 2200 rpm
